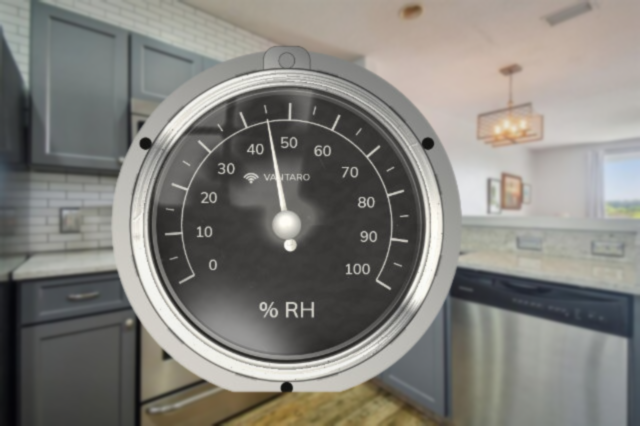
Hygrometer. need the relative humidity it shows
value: 45 %
